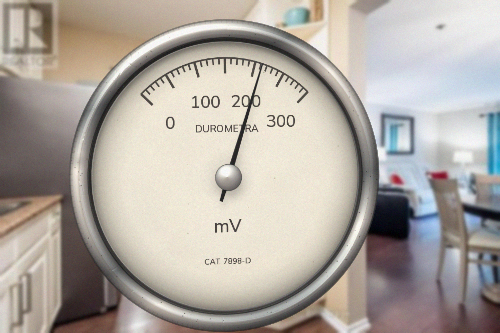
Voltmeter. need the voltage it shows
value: 210 mV
